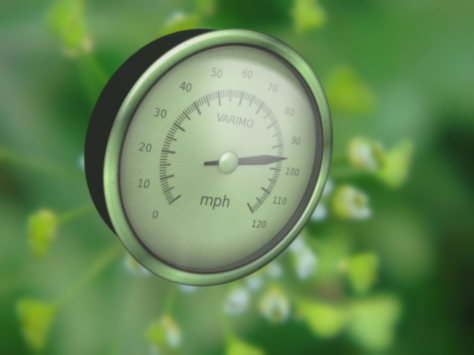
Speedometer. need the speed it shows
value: 95 mph
